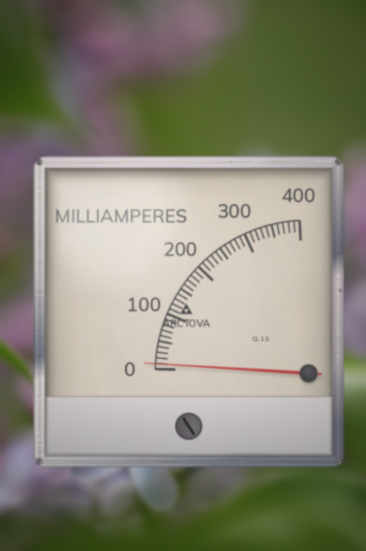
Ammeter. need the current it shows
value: 10 mA
